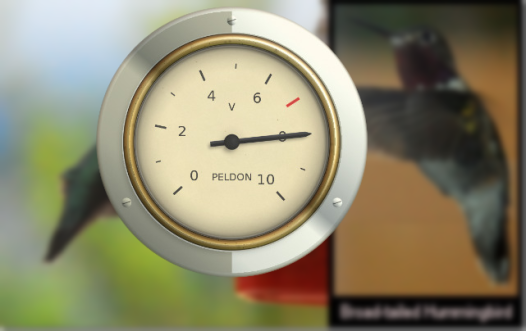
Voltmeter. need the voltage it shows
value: 8 V
